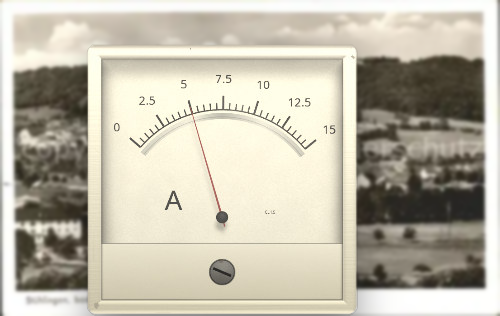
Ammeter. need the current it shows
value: 5 A
